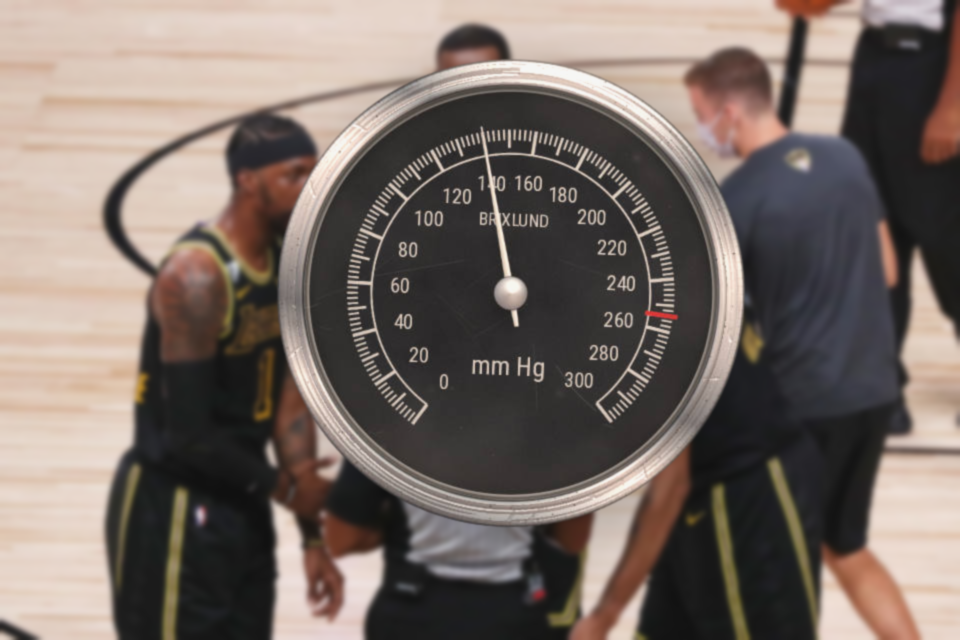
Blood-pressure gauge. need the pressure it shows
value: 140 mmHg
